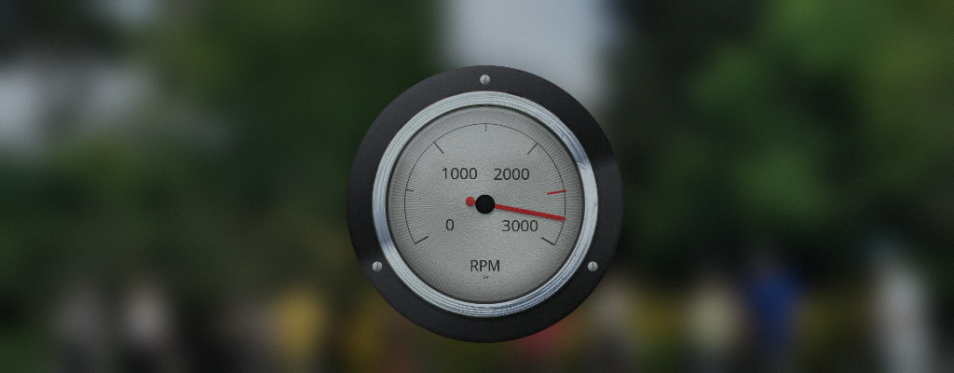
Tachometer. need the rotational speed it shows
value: 2750 rpm
